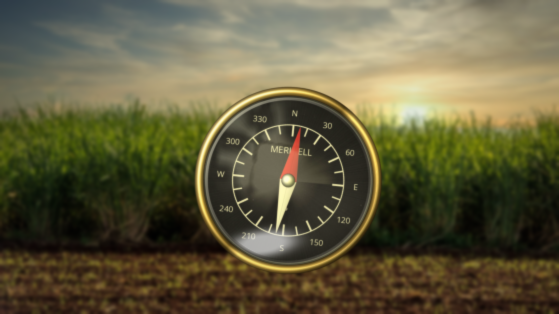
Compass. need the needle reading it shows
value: 7.5 °
